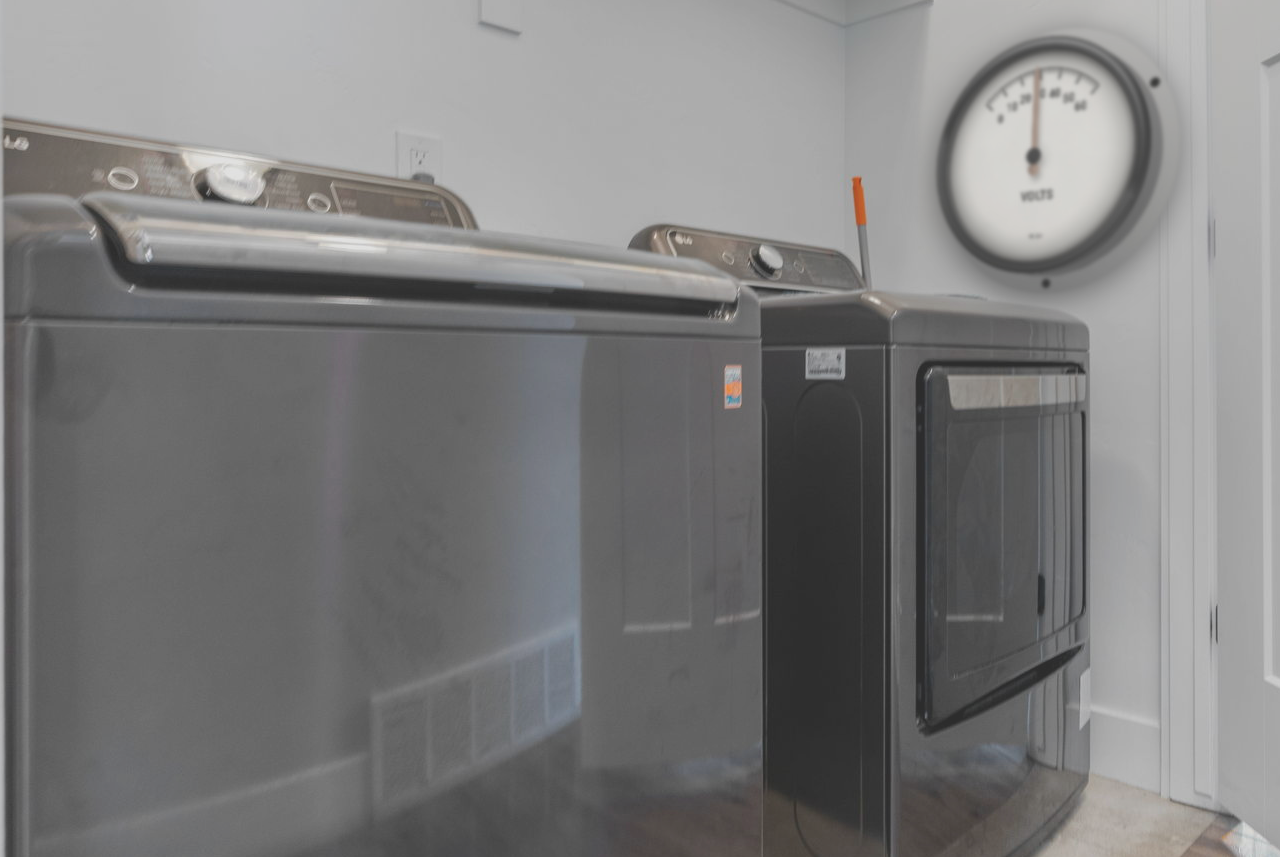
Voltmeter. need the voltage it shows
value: 30 V
